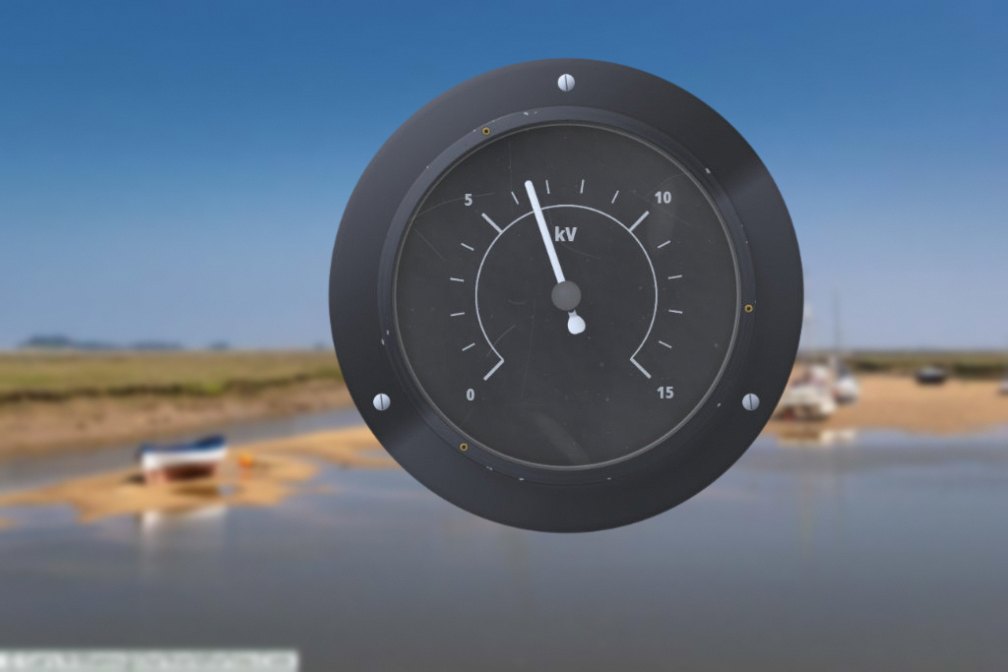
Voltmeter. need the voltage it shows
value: 6.5 kV
